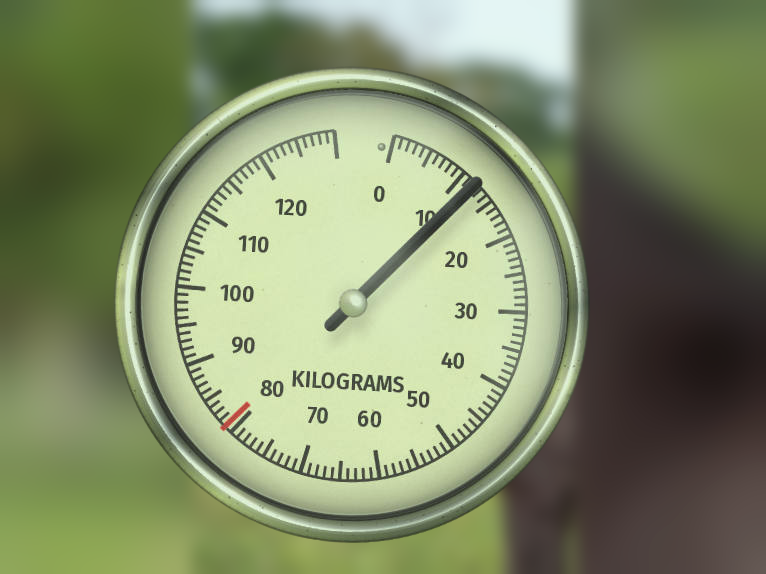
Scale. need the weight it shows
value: 12 kg
